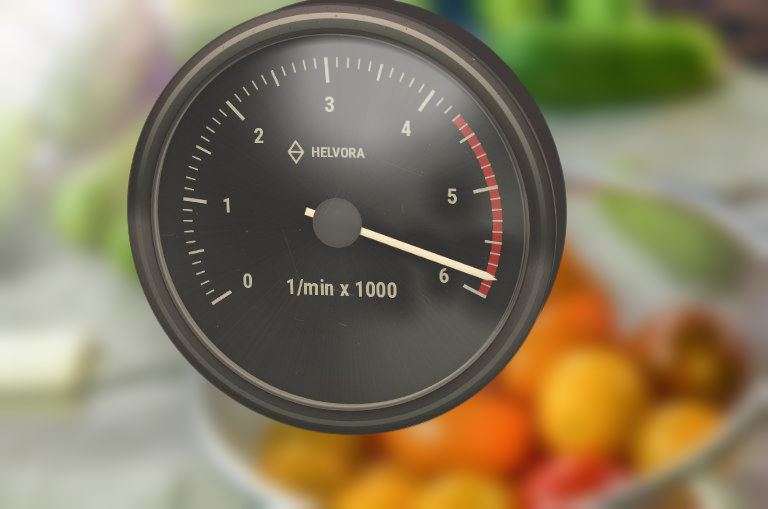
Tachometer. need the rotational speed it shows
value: 5800 rpm
